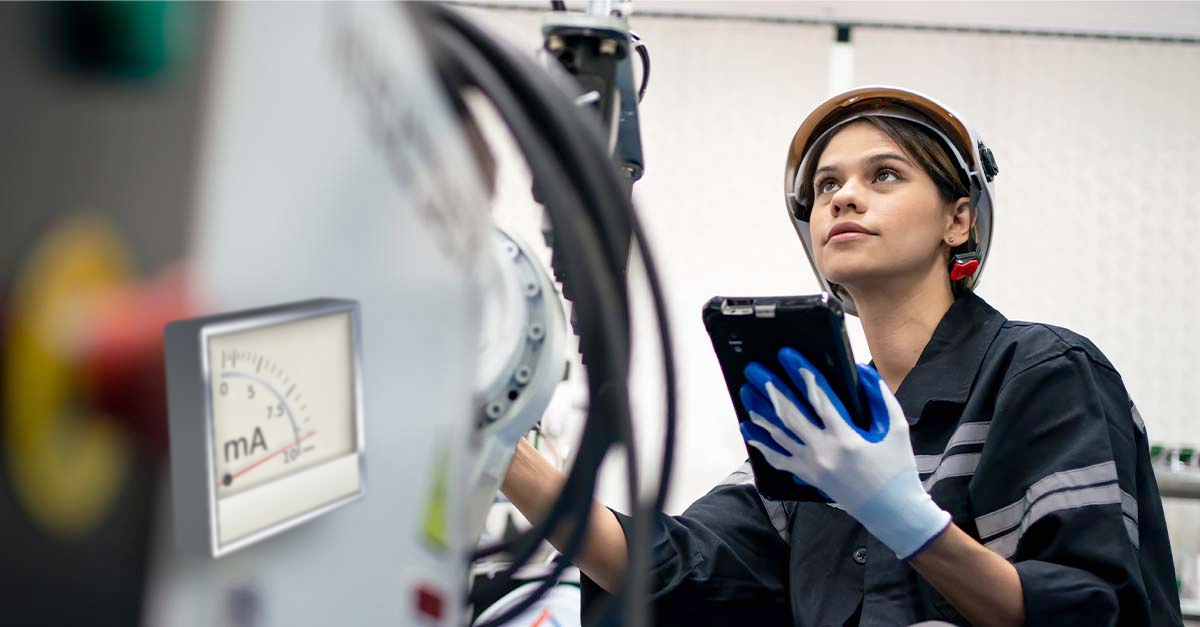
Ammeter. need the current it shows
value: 9.5 mA
